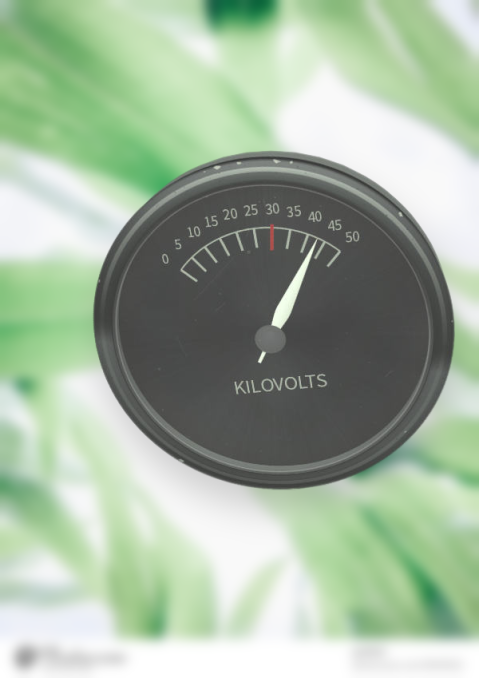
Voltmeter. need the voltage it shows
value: 42.5 kV
